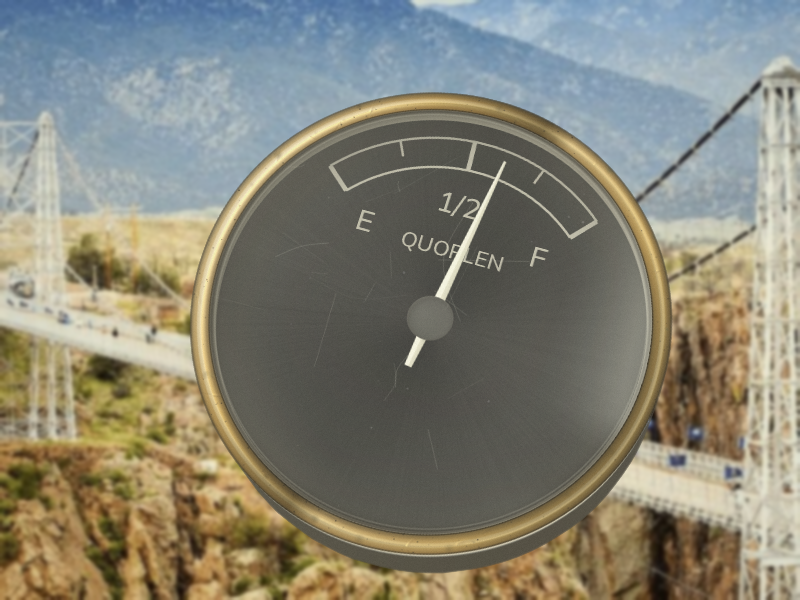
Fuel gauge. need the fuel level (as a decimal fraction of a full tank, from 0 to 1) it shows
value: 0.625
